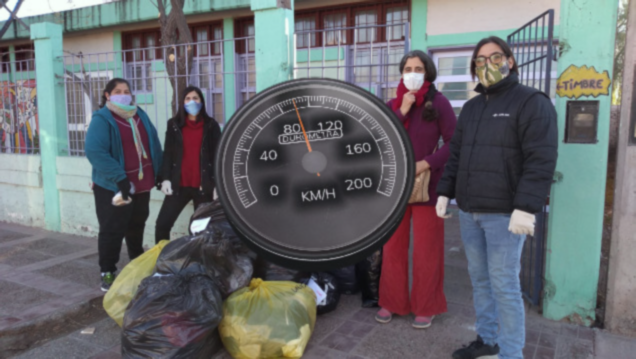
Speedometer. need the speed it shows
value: 90 km/h
